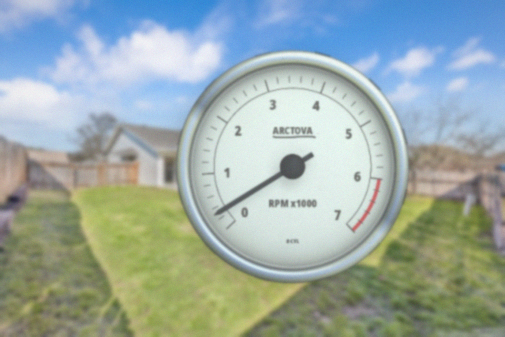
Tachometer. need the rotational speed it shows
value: 300 rpm
